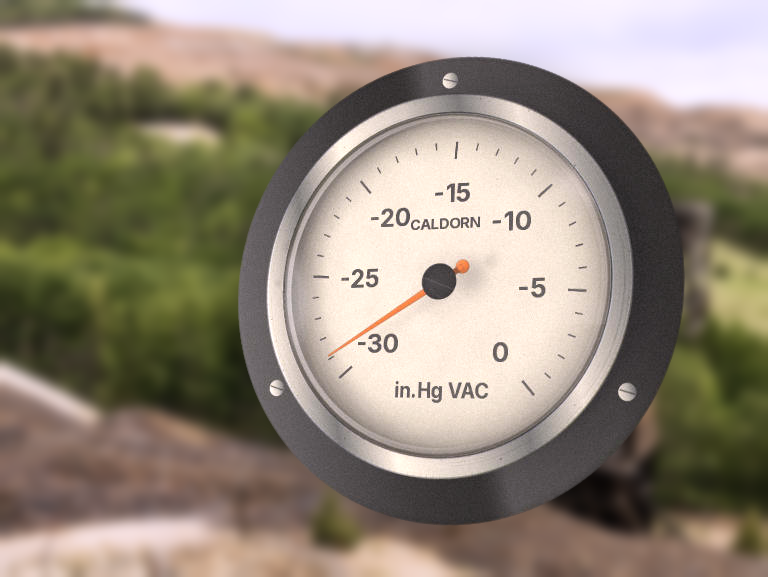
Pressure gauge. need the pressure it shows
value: -29 inHg
